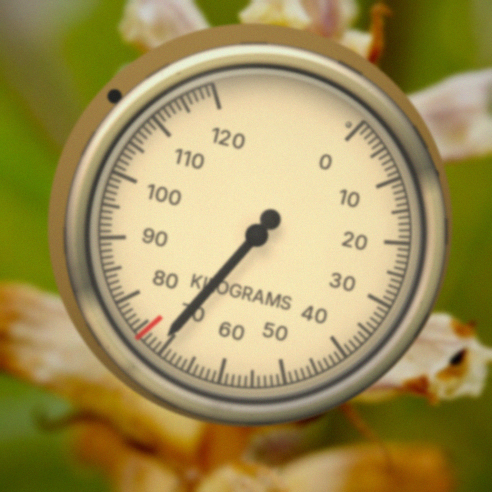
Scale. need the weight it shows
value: 71 kg
